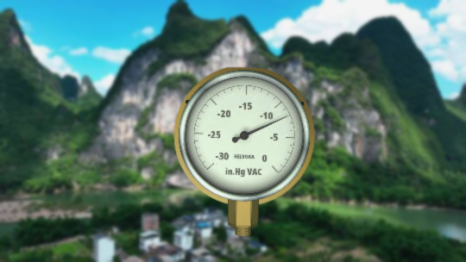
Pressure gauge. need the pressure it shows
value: -8 inHg
